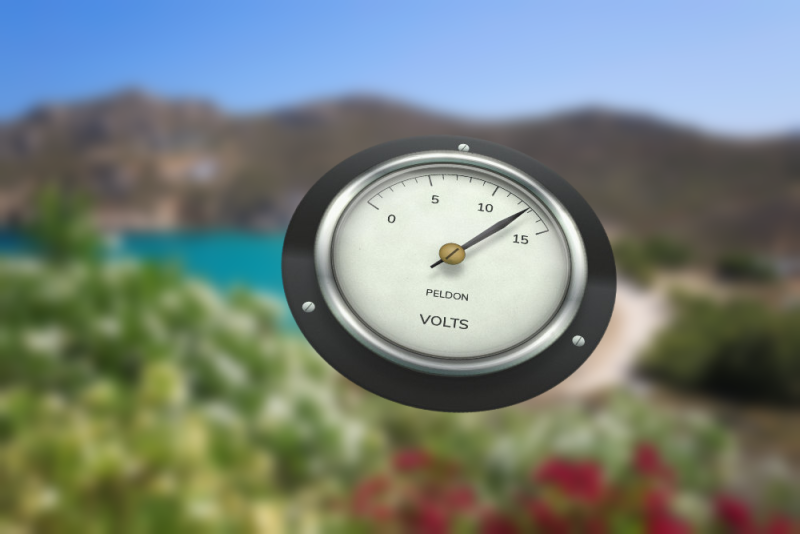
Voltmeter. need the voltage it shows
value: 13 V
